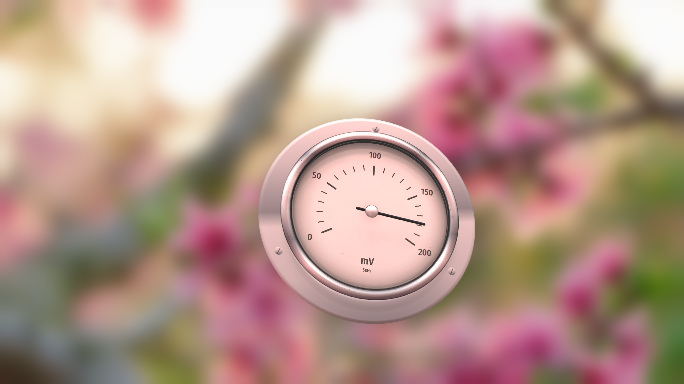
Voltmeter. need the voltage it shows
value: 180 mV
